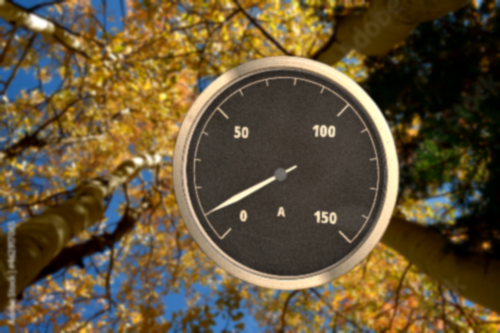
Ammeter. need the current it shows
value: 10 A
